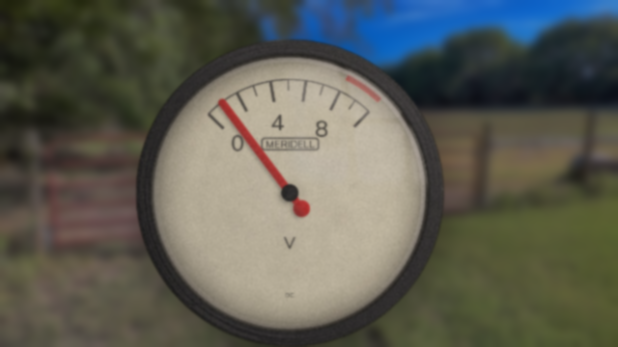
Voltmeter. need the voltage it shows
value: 1 V
